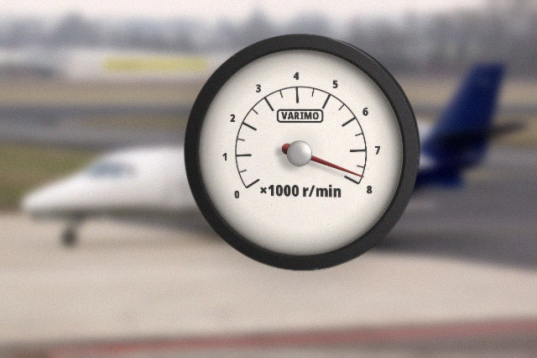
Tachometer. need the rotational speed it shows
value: 7750 rpm
